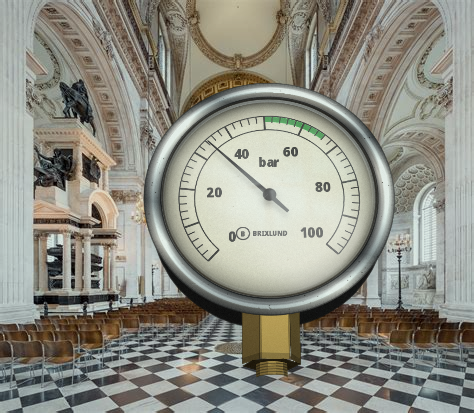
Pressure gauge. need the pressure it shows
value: 34 bar
